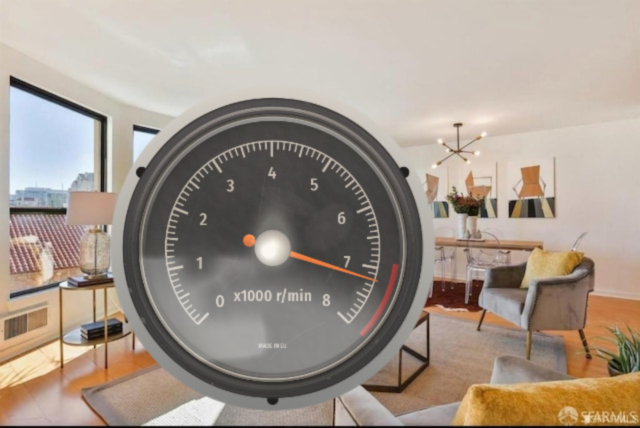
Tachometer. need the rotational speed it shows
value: 7200 rpm
